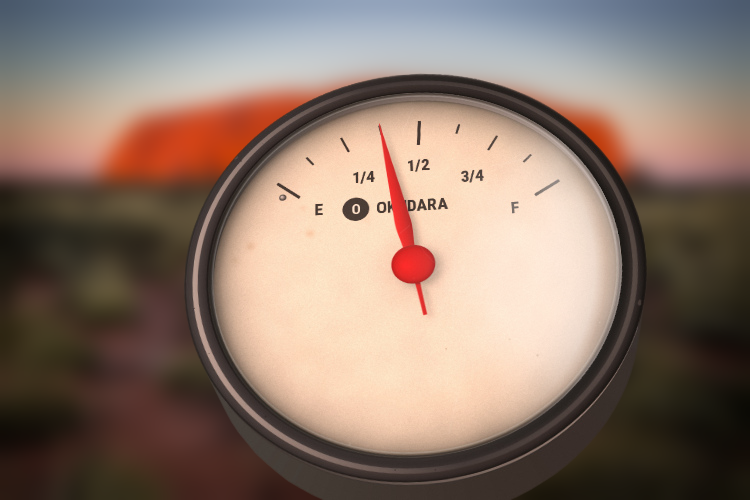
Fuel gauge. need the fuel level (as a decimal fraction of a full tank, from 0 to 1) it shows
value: 0.375
